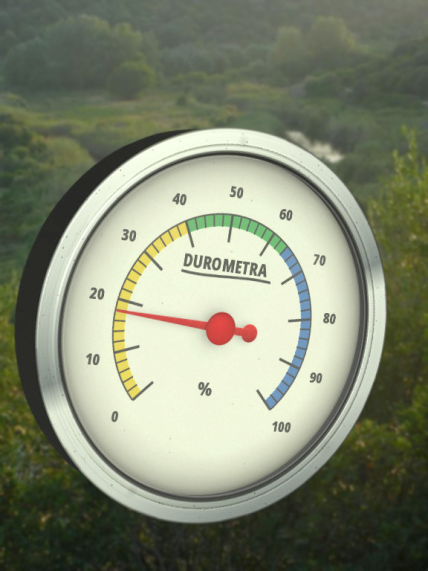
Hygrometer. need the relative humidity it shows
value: 18 %
